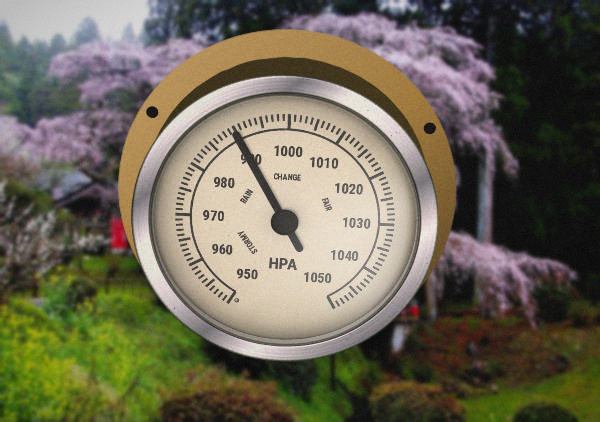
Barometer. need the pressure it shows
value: 990 hPa
